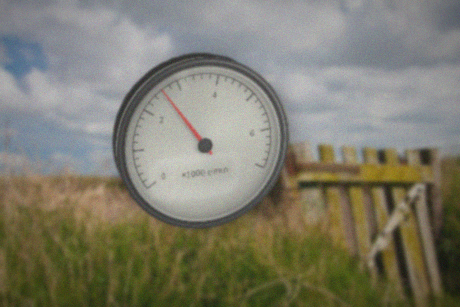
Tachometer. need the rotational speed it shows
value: 2600 rpm
